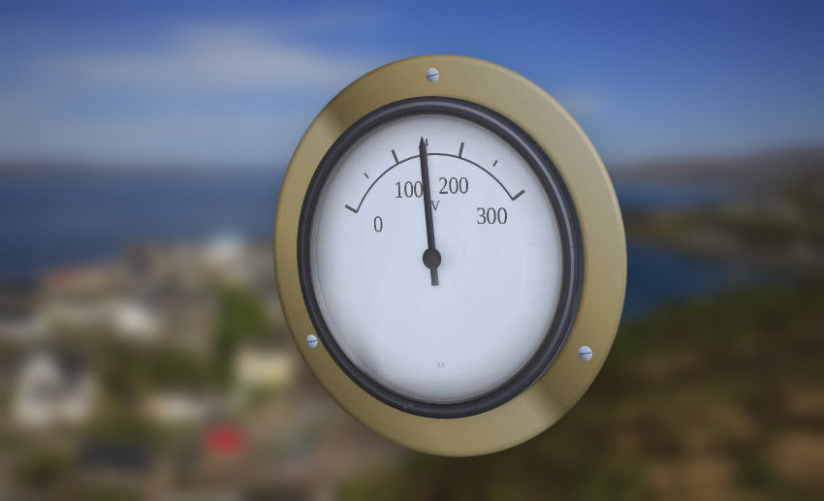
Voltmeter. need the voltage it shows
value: 150 V
